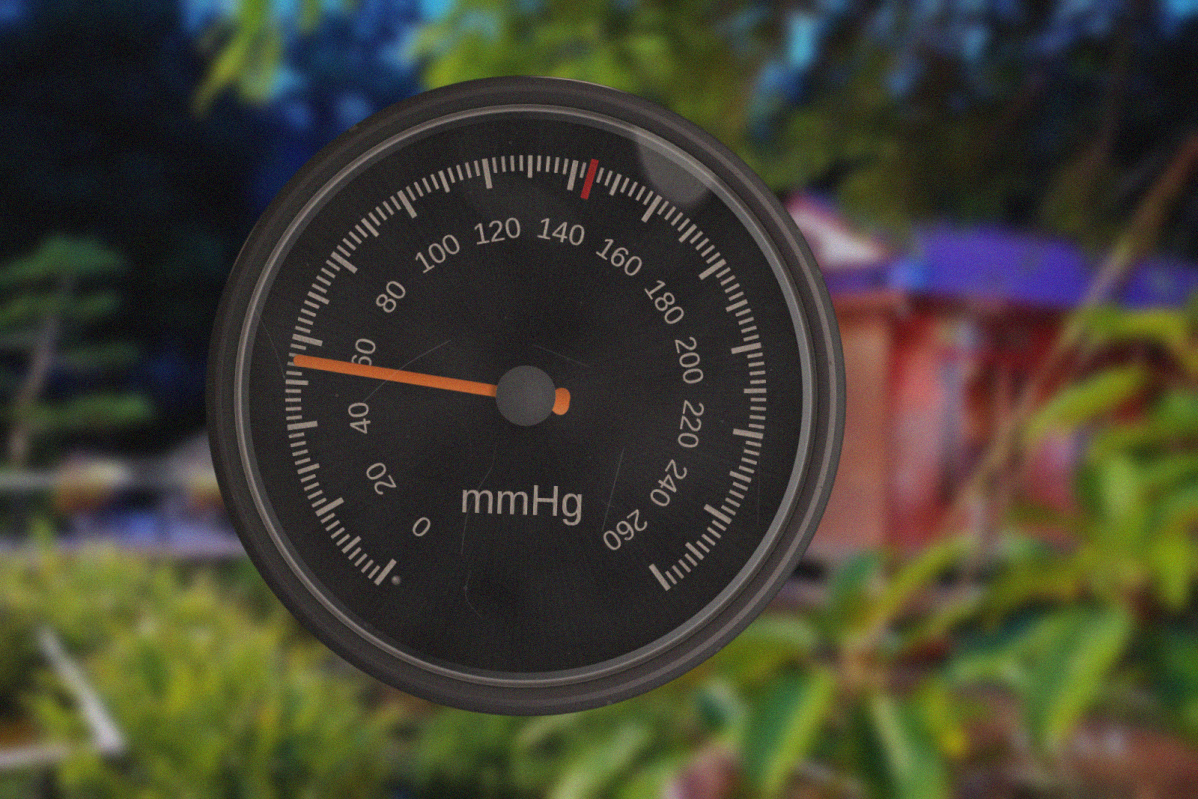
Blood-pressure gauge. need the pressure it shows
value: 55 mmHg
